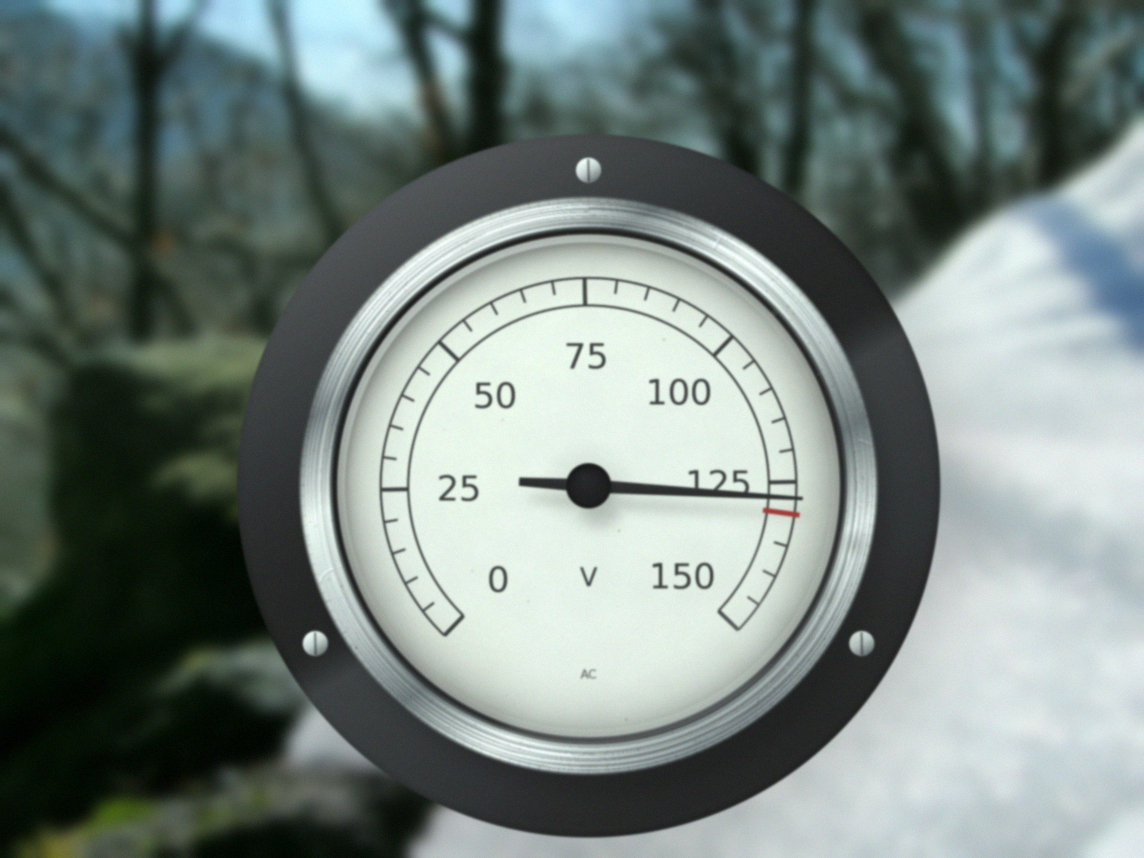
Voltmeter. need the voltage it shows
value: 127.5 V
